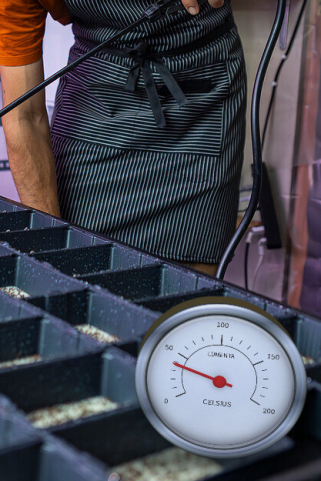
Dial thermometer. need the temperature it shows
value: 40 °C
